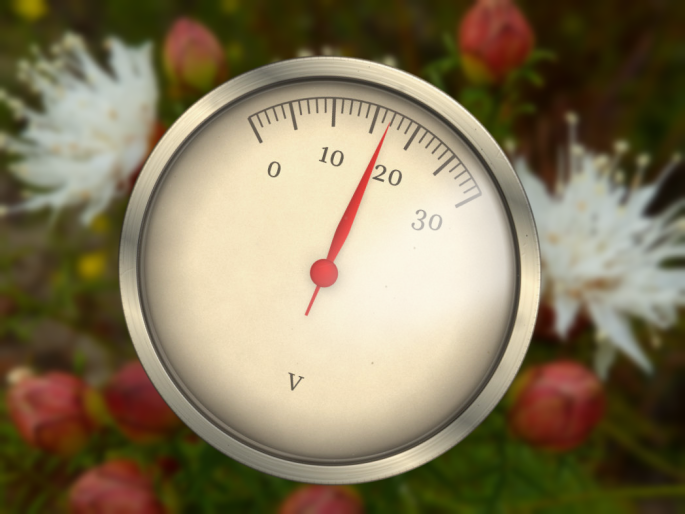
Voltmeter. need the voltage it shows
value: 17 V
